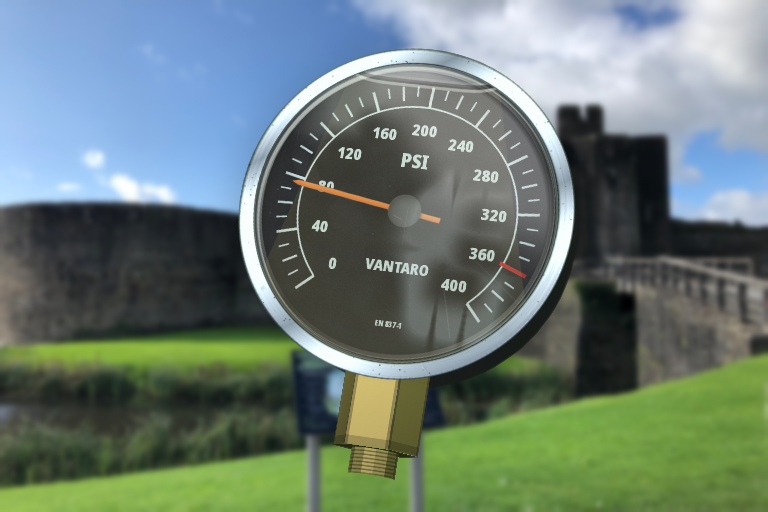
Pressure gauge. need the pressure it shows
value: 75 psi
